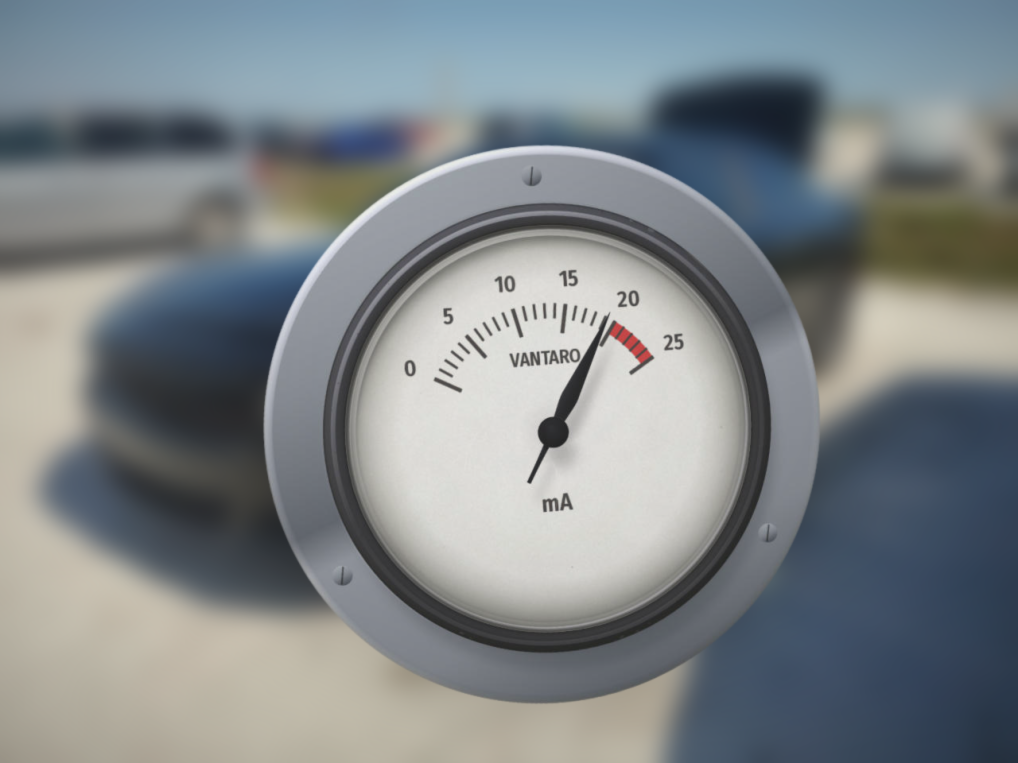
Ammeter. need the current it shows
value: 19 mA
